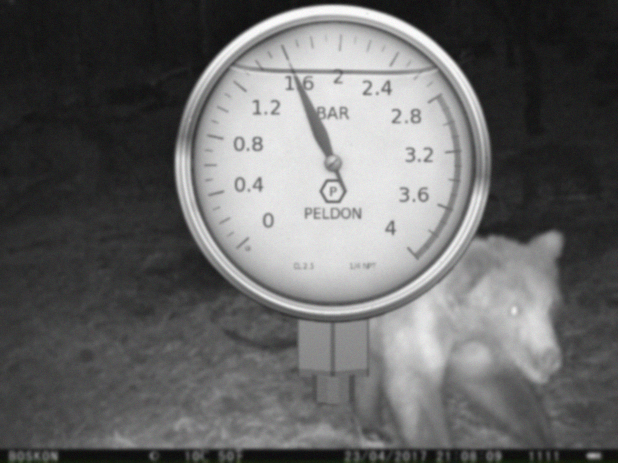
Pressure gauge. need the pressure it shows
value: 1.6 bar
